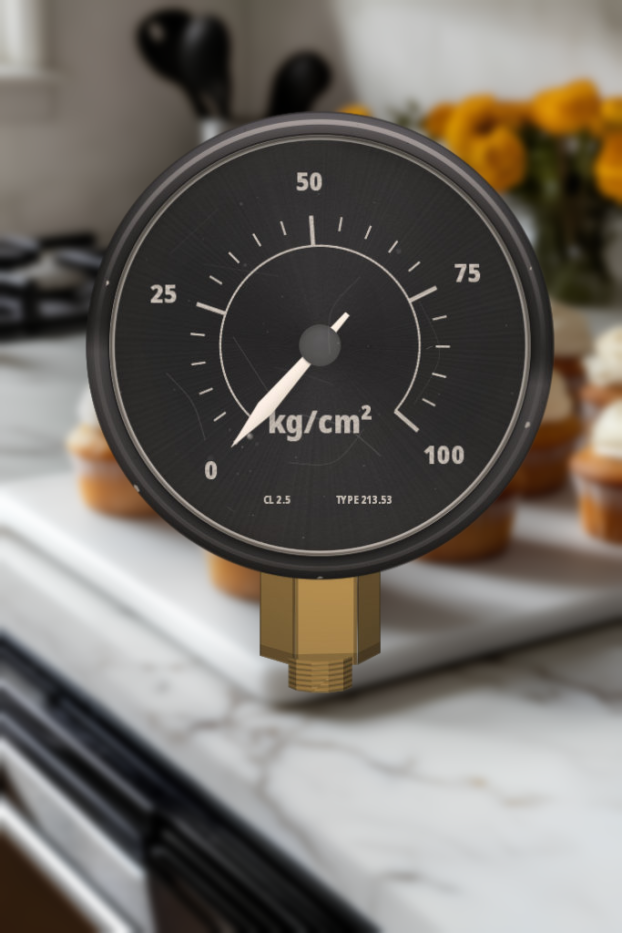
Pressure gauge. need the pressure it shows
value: 0 kg/cm²
